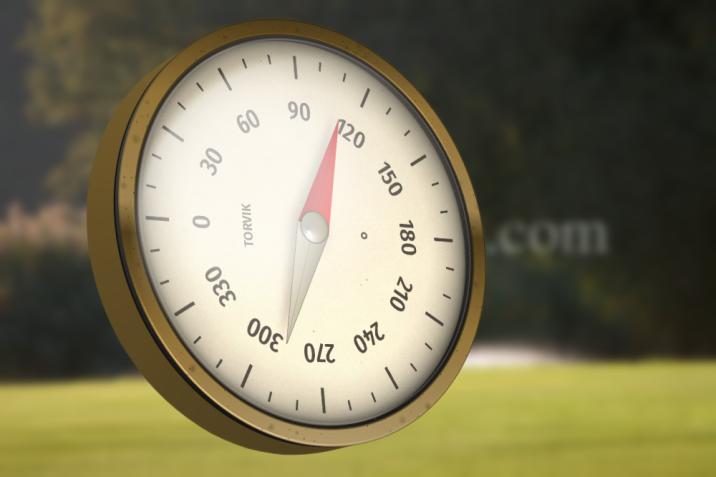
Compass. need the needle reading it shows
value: 110 °
